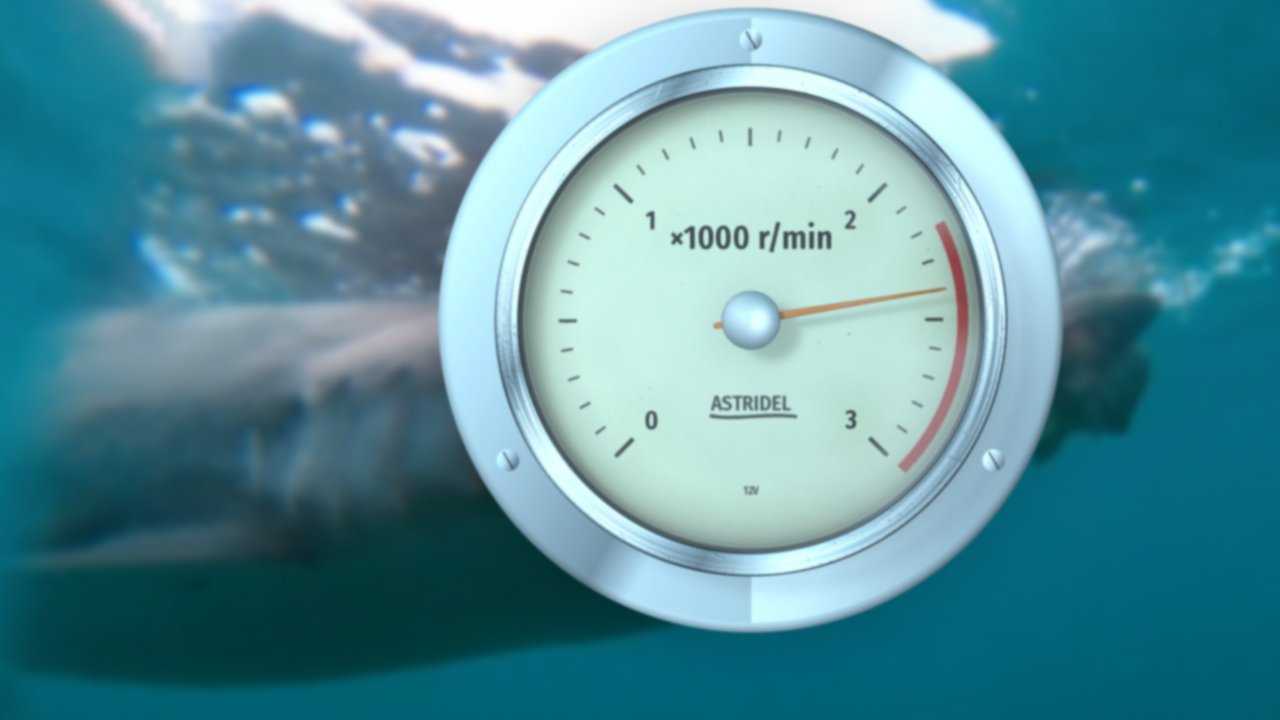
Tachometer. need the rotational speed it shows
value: 2400 rpm
